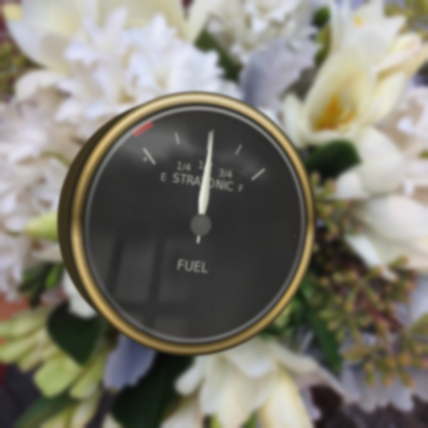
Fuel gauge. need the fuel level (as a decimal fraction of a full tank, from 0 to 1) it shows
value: 0.5
